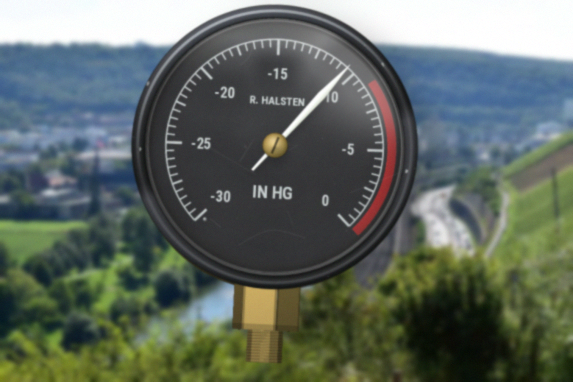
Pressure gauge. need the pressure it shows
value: -10.5 inHg
